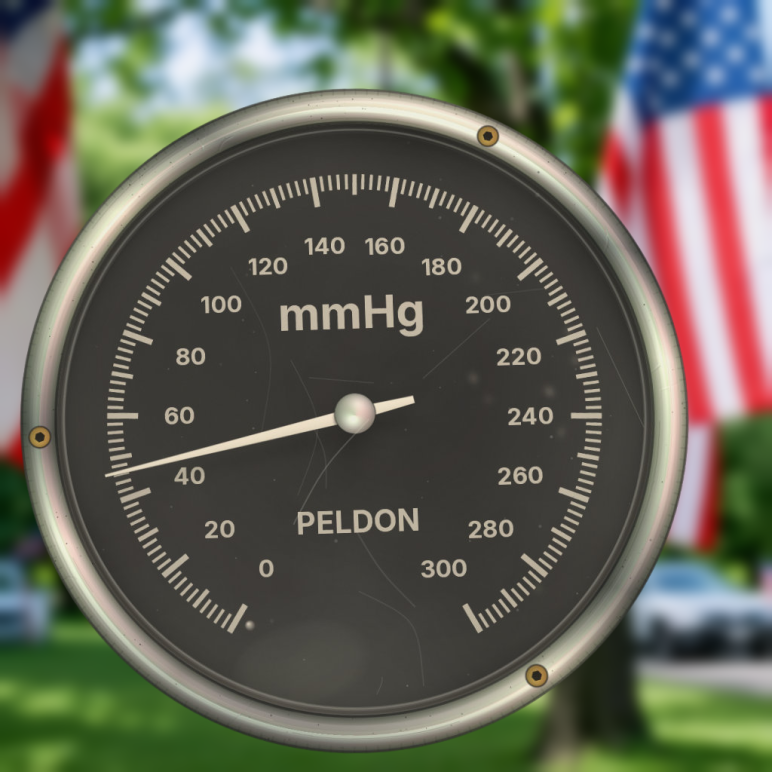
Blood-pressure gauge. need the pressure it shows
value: 46 mmHg
